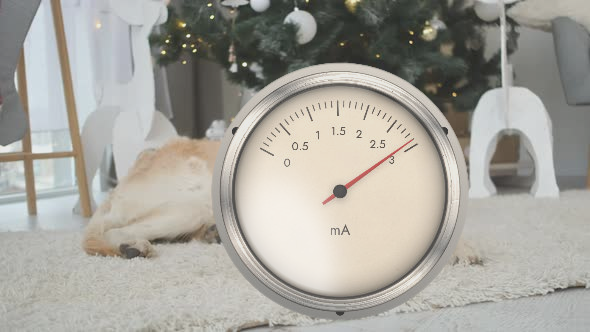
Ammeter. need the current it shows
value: 2.9 mA
